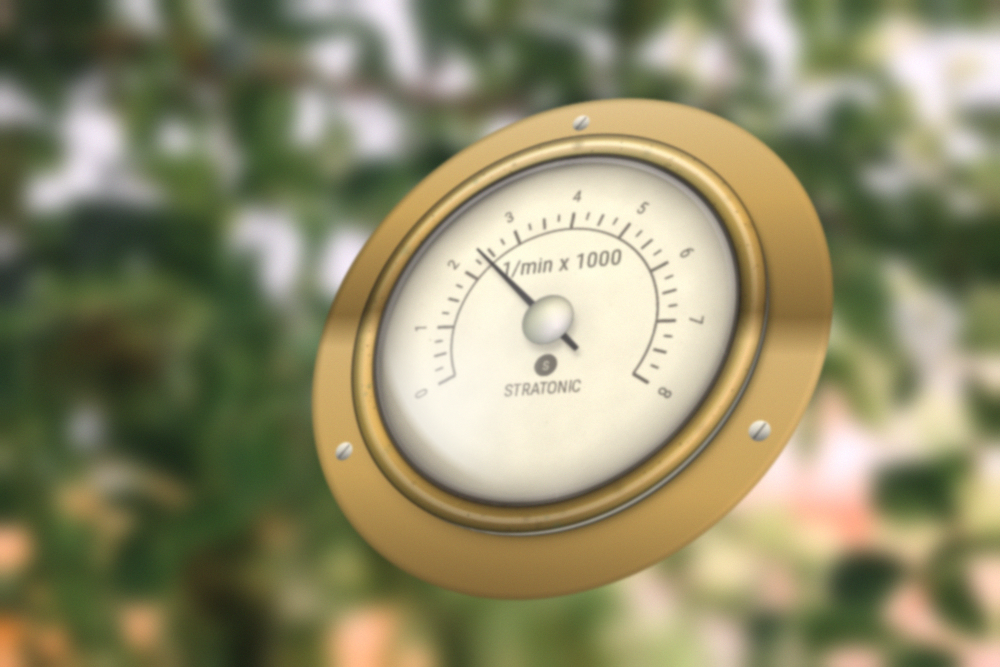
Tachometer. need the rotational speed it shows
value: 2375 rpm
